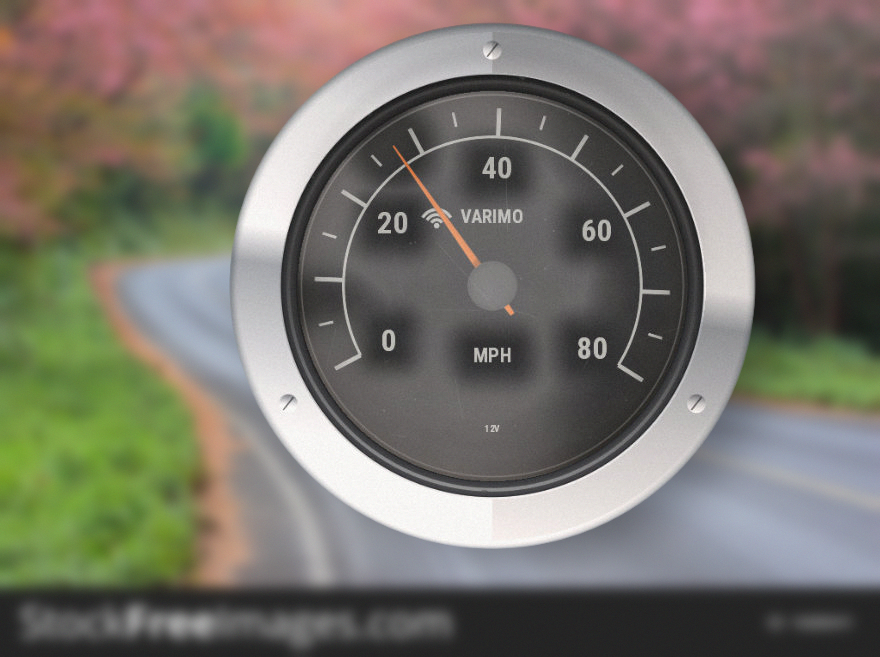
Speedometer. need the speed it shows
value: 27.5 mph
